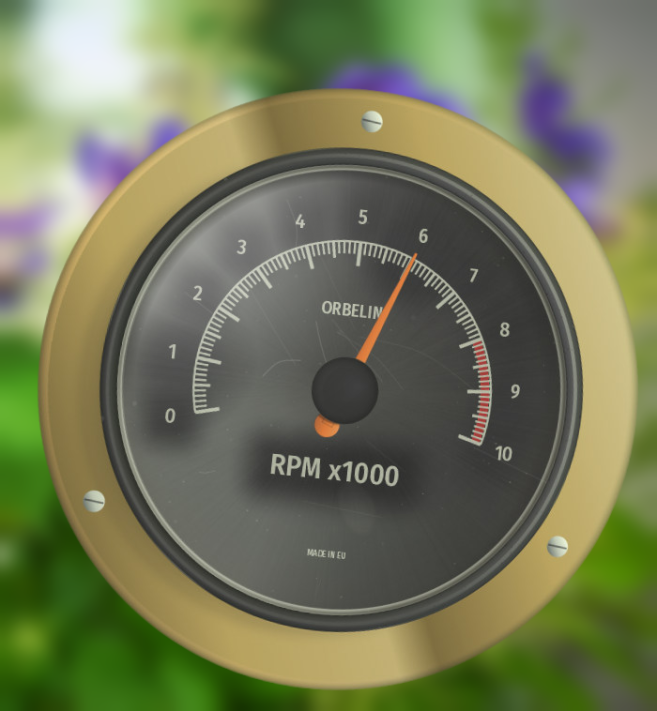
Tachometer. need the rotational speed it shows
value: 6000 rpm
